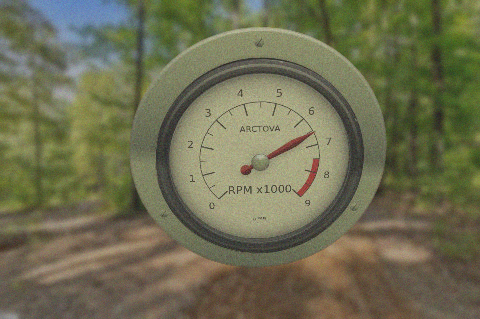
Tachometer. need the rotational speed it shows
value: 6500 rpm
